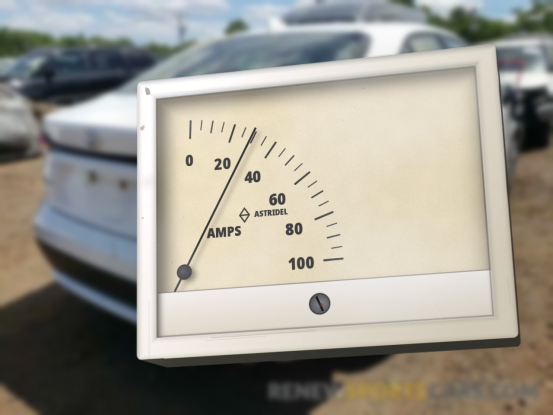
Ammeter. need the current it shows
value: 30 A
